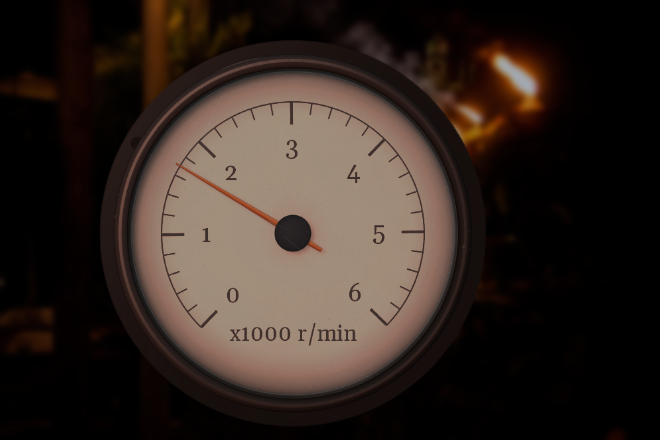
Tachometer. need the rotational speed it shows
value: 1700 rpm
